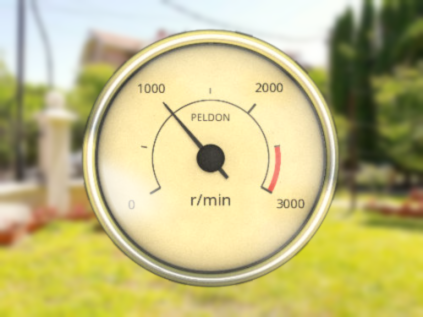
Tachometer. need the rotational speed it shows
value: 1000 rpm
